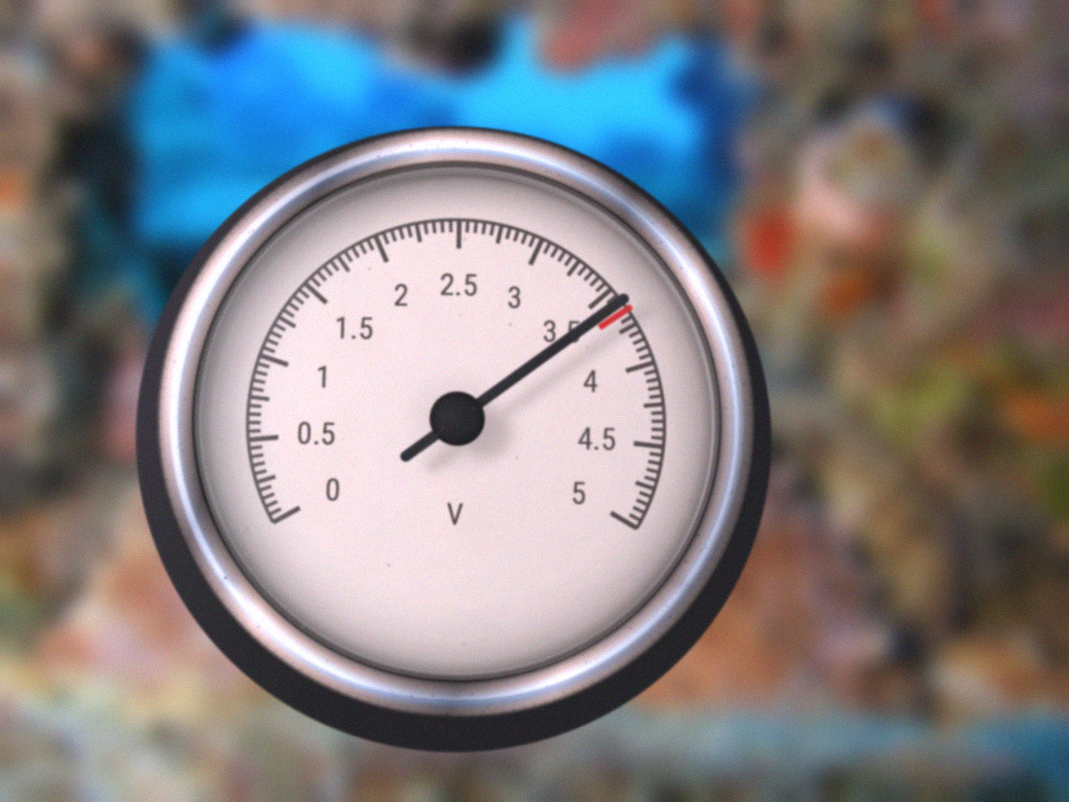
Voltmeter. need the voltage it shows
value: 3.6 V
